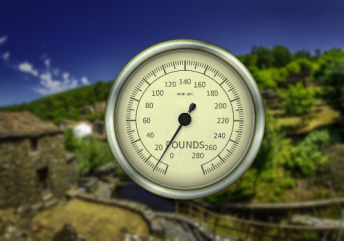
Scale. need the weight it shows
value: 10 lb
